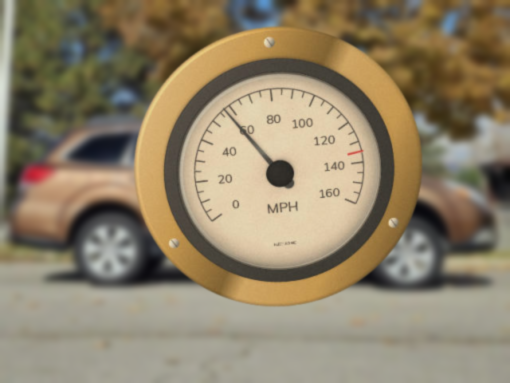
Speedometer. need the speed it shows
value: 57.5 mph
